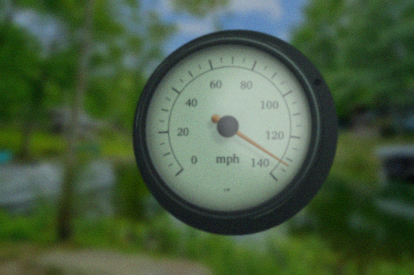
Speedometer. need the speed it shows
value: 132.5 mph
